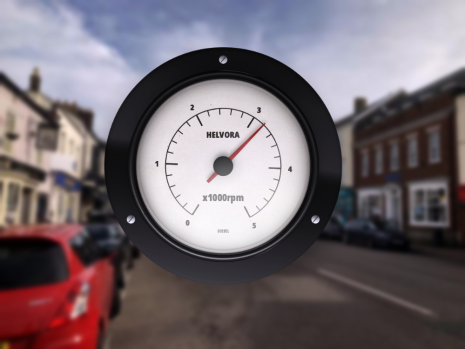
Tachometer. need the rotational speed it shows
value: 3200 rpm
